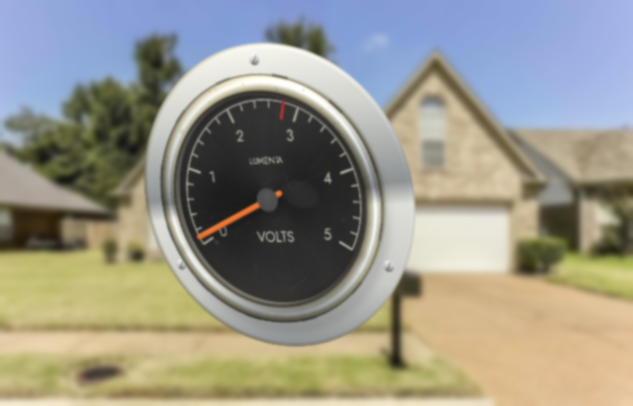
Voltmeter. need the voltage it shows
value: 0.1 V
